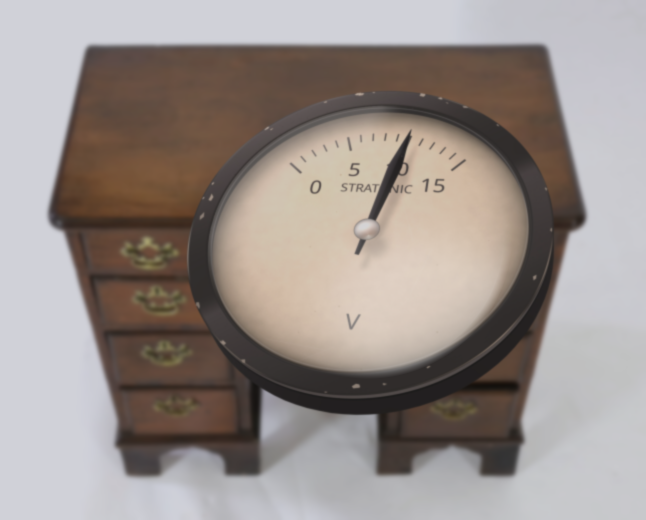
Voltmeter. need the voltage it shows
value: 10 V
